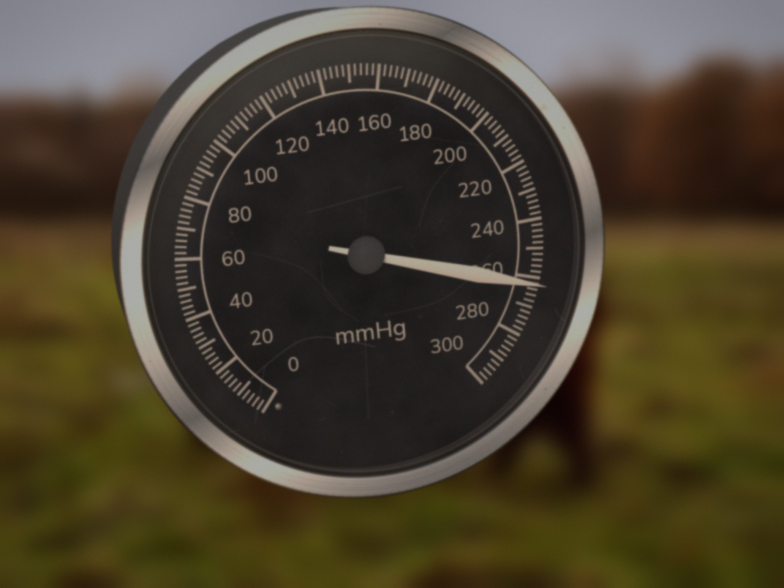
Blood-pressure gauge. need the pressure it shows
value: 262 mmHg
